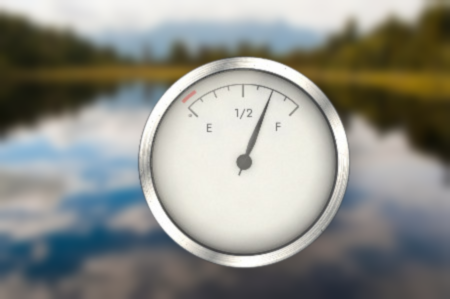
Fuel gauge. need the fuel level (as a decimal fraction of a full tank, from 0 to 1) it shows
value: 0.75
